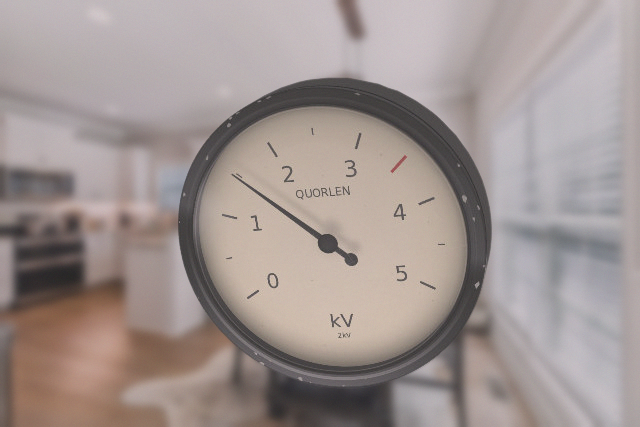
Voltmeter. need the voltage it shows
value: 1.5 kV
